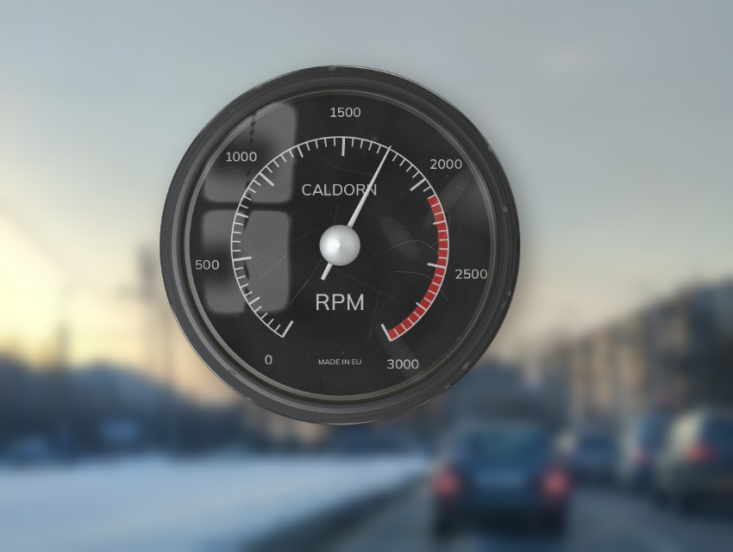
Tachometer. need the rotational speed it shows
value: 1750 rpm
